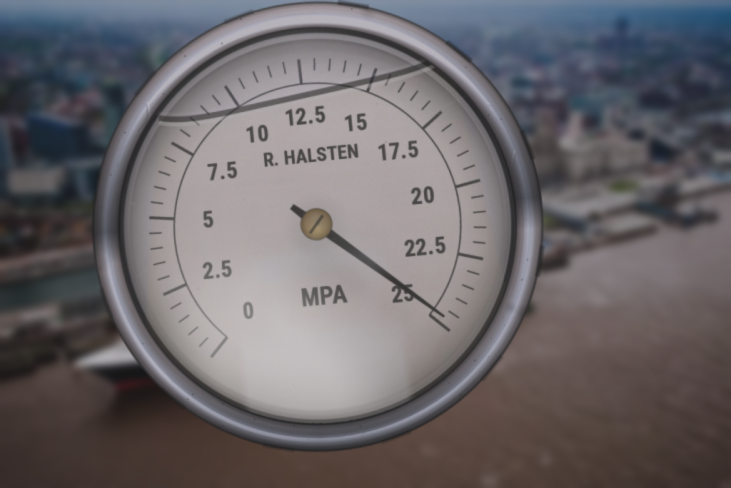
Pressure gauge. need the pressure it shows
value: 24.75 MPa
